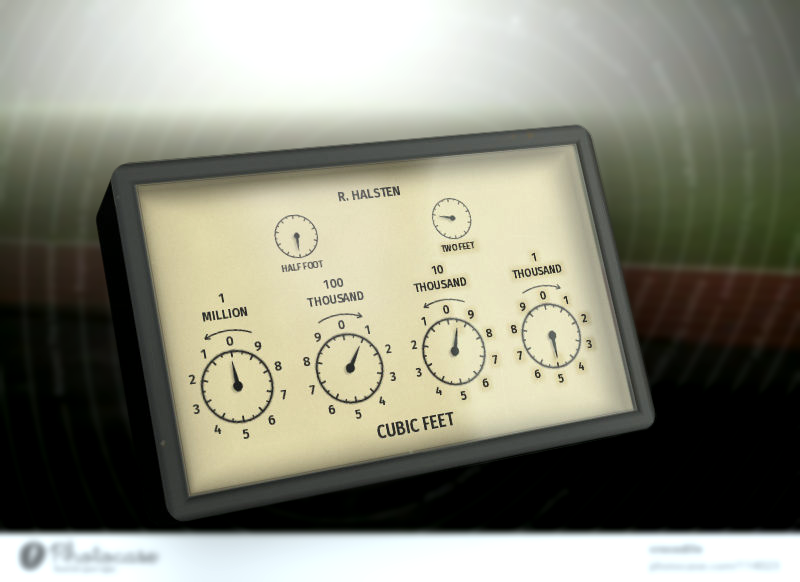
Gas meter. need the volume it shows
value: 9500 ft³
